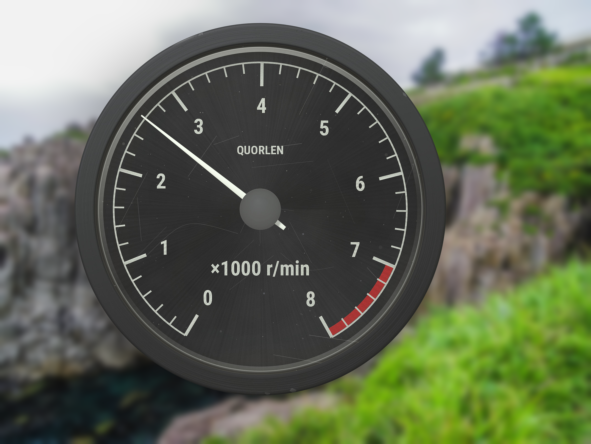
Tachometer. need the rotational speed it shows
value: 2600 rpm
